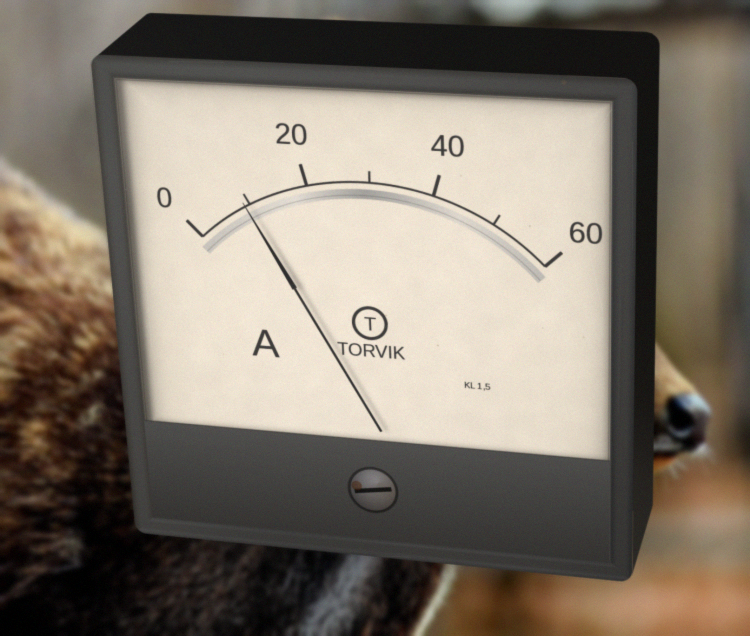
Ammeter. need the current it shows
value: 10 A
